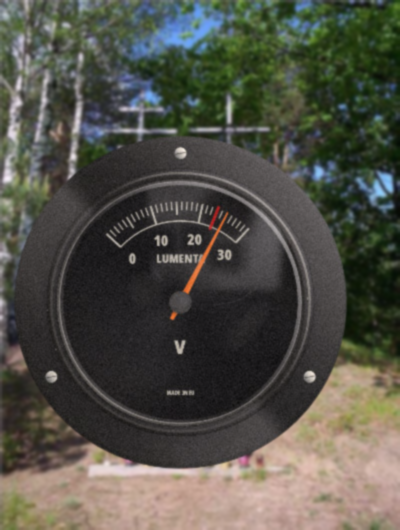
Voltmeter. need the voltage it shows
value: 25 V
